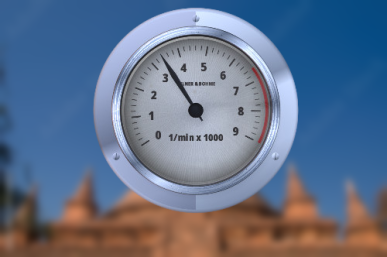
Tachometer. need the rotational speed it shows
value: 3400 rpm
